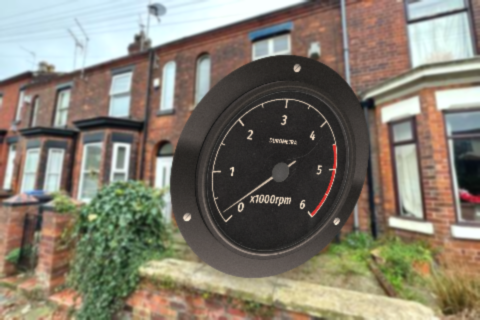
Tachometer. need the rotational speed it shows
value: 250 rpm
